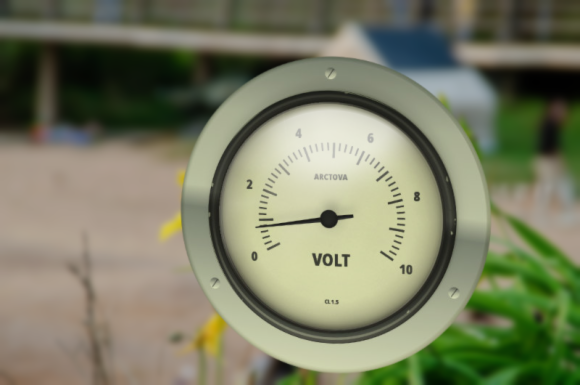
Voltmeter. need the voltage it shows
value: 0.8 V
